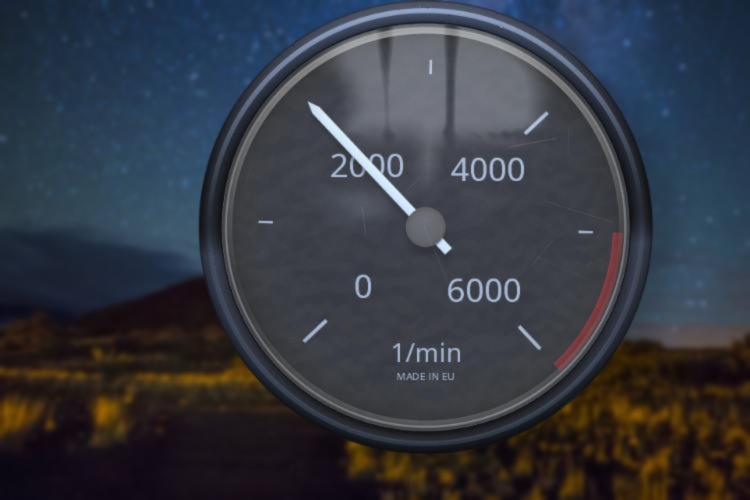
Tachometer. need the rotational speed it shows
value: 2000 rpm
